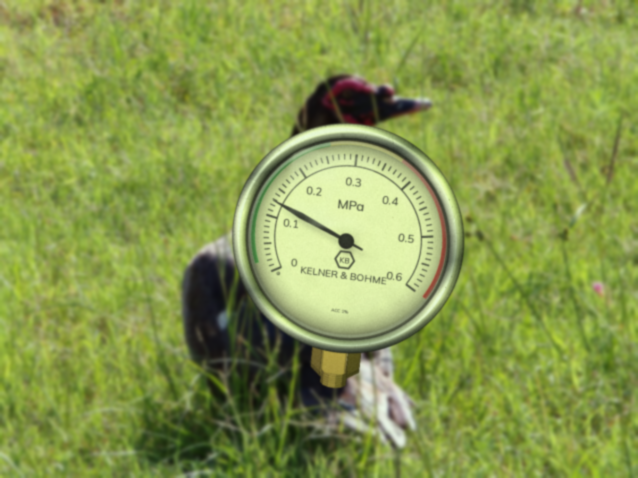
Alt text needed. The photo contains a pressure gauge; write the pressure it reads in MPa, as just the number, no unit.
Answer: 0.13
